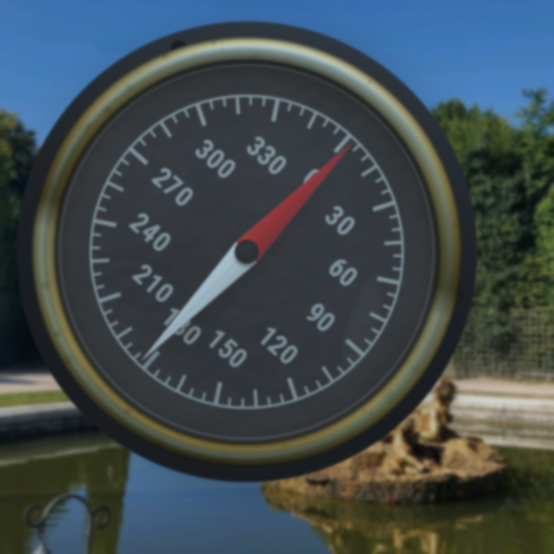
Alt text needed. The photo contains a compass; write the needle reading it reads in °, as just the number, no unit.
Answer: 2.5
